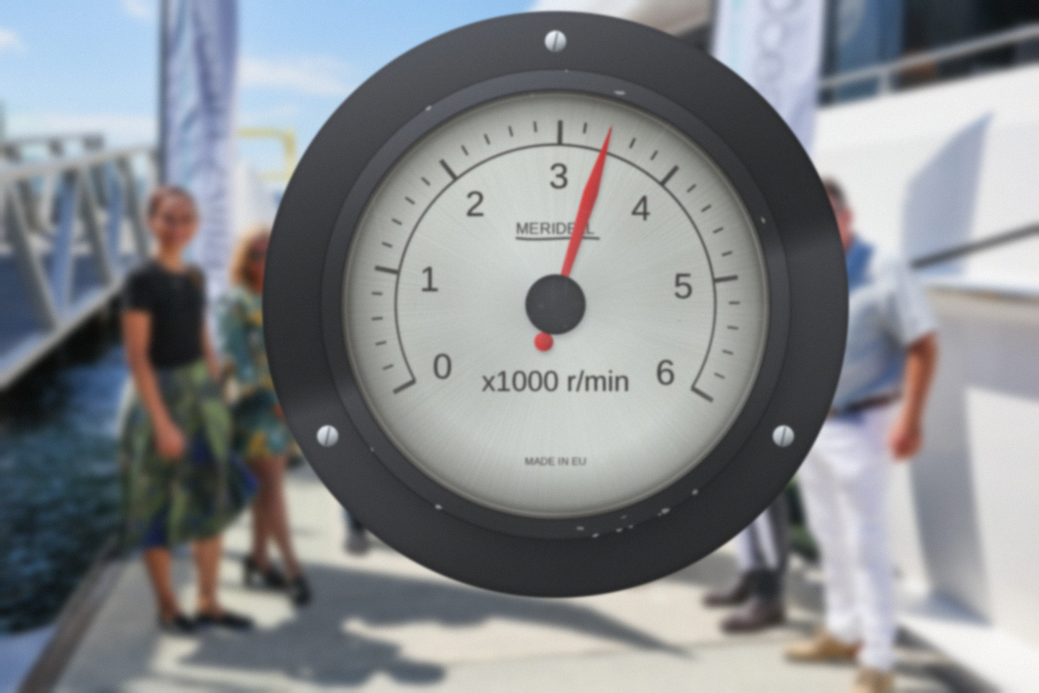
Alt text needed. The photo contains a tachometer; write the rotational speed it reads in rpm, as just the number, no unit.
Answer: 3400
